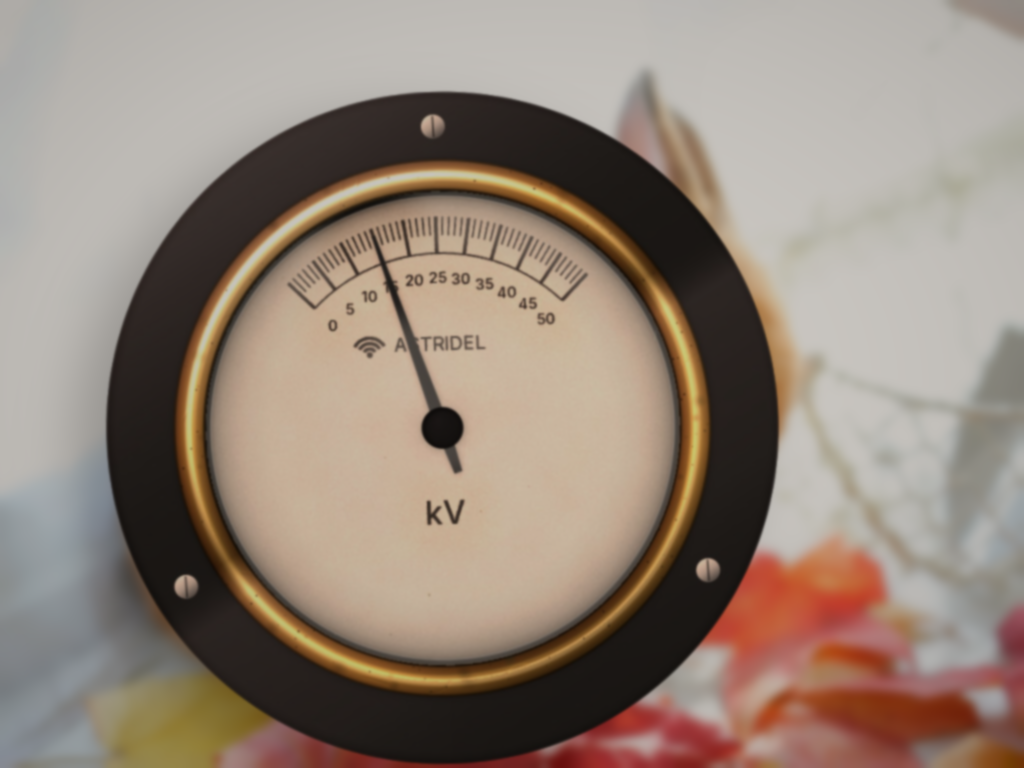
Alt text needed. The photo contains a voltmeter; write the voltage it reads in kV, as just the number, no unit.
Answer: 15
